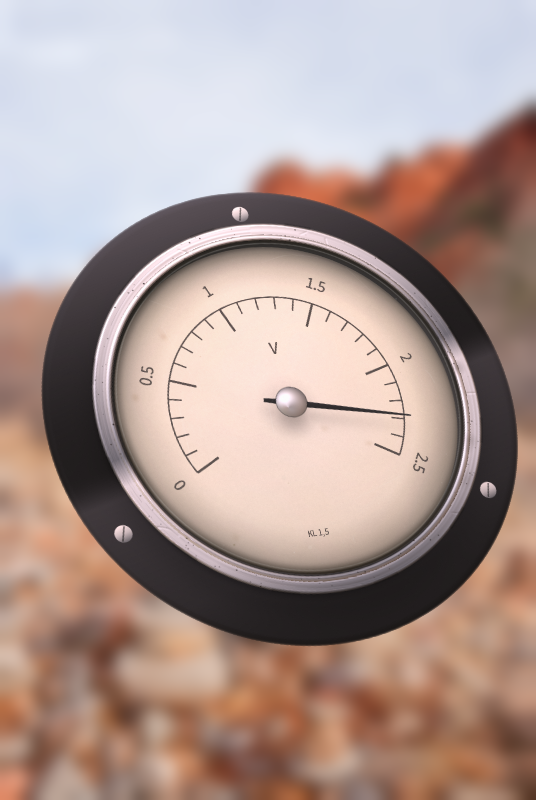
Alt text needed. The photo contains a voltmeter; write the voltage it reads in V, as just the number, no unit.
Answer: 2.3
